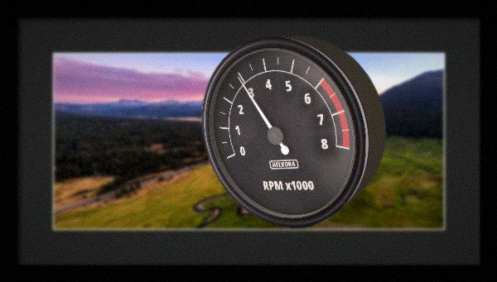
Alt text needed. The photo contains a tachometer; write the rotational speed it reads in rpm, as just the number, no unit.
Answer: 3000
